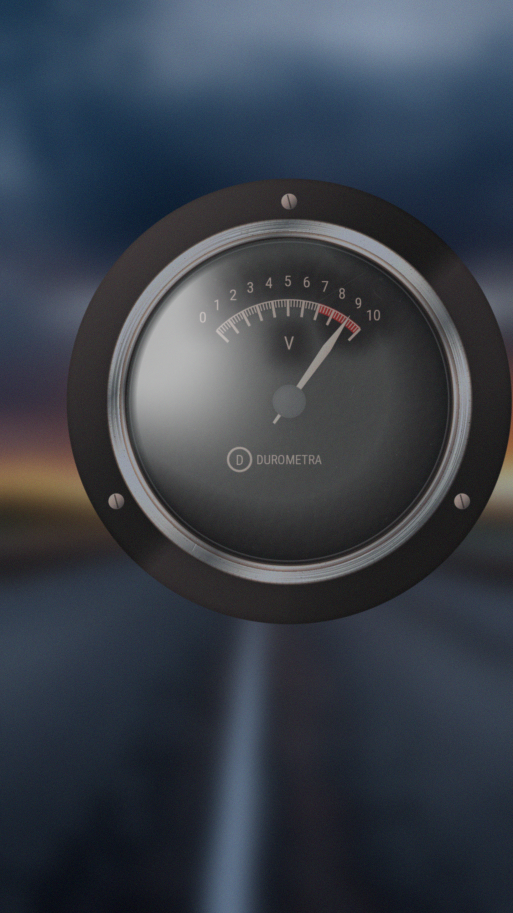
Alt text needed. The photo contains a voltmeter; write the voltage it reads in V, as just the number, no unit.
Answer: 9
